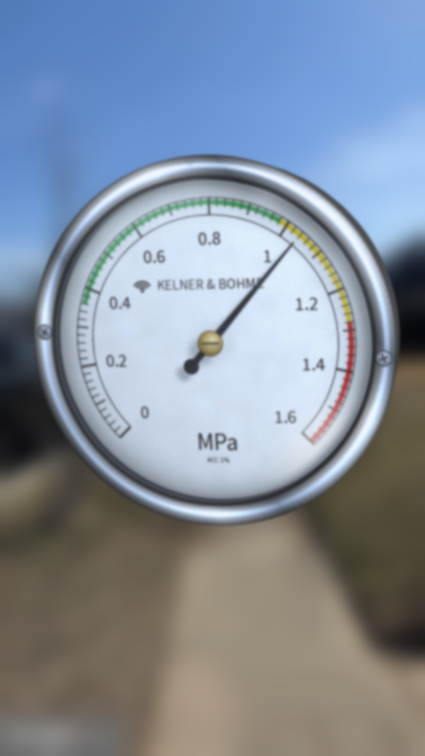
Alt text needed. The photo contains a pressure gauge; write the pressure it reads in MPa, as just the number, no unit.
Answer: 1.04
